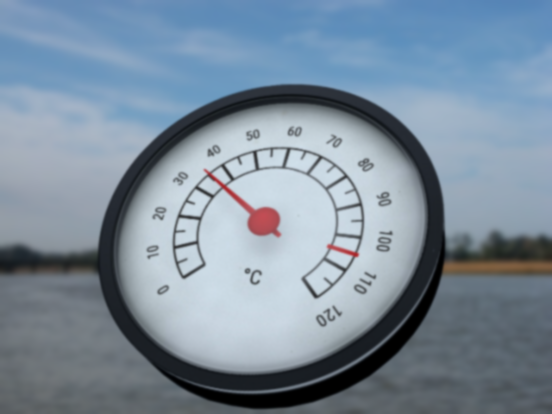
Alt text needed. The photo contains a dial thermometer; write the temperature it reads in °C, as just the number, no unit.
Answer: 35
